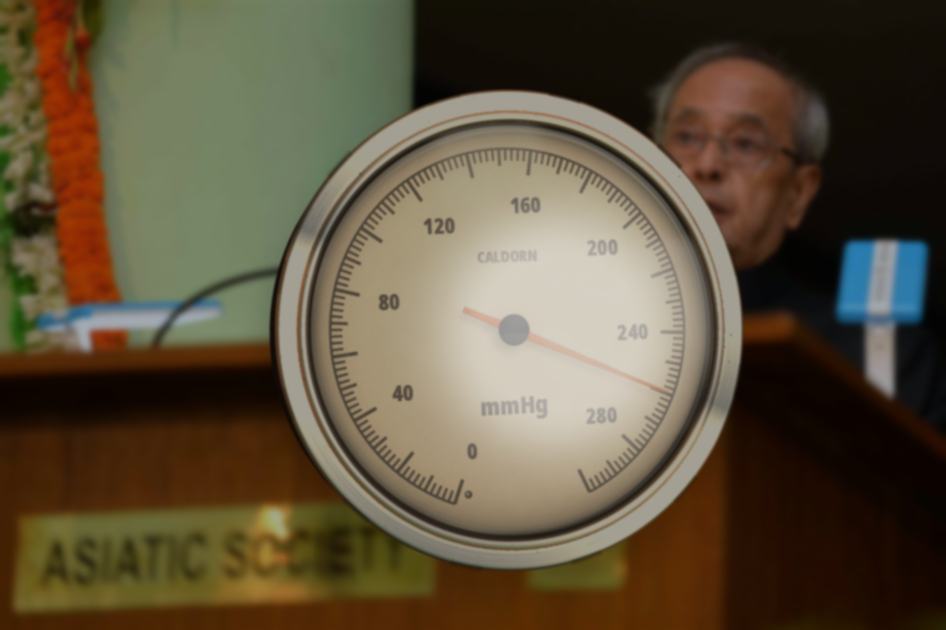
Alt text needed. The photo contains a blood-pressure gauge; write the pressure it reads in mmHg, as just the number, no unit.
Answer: 260
